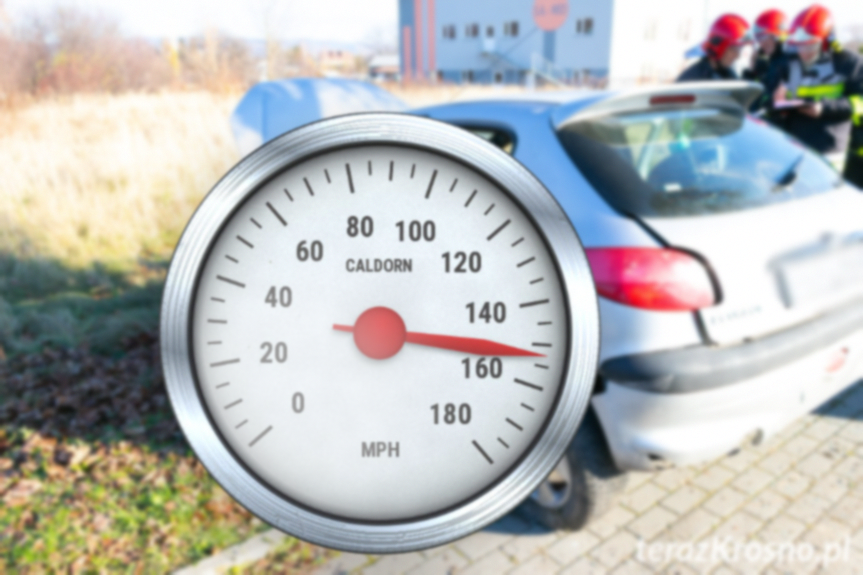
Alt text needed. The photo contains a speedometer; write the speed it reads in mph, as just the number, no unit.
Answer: 152.5
